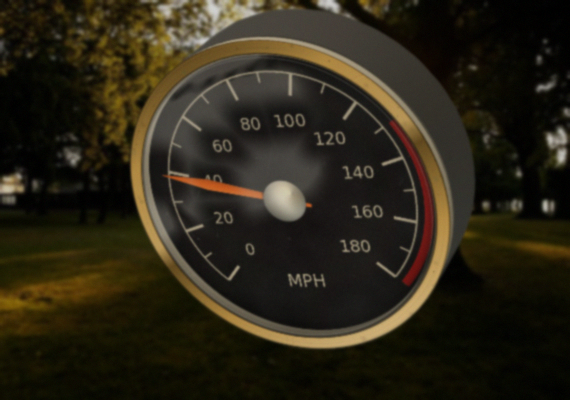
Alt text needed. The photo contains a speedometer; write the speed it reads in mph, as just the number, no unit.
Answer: 40
